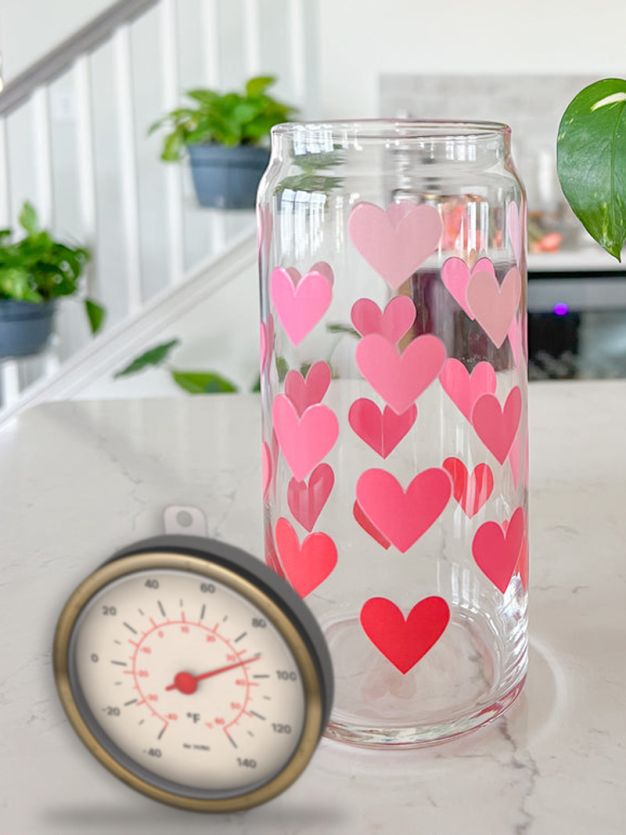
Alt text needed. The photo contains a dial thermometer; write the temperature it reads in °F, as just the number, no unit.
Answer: 90
